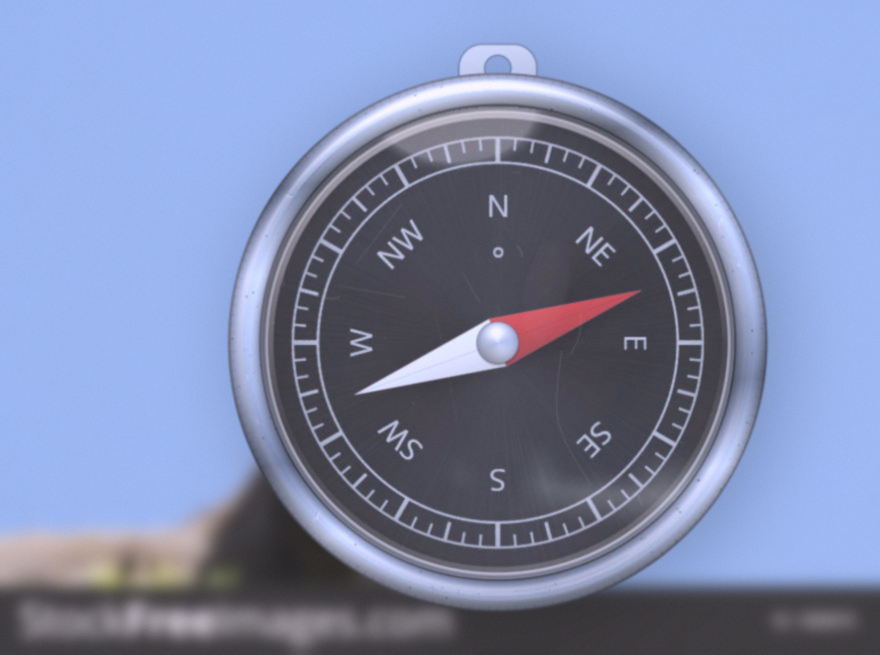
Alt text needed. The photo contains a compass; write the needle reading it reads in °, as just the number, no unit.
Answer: 70
